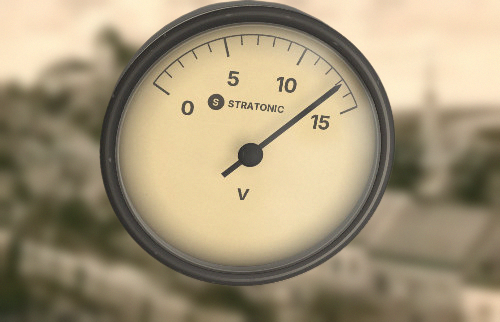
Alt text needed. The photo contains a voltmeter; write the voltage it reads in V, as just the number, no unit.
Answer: 13
